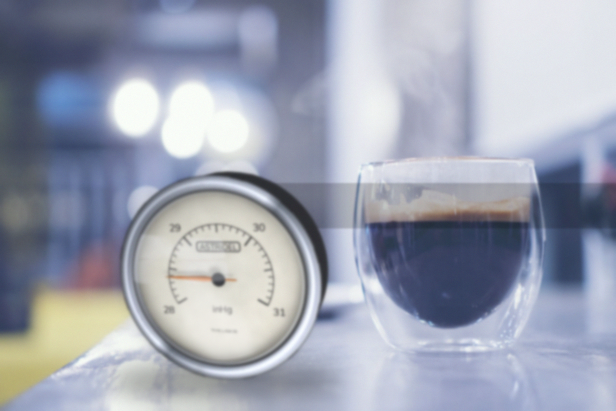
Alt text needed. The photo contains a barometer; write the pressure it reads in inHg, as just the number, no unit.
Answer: 28.4
